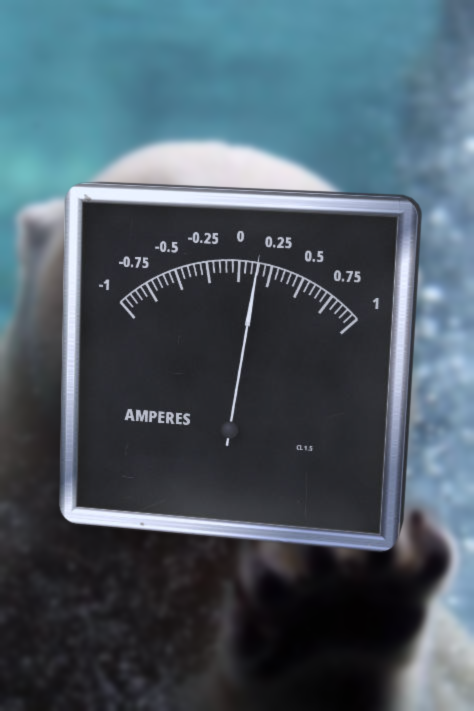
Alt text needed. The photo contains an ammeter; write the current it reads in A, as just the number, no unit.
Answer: 0.15
